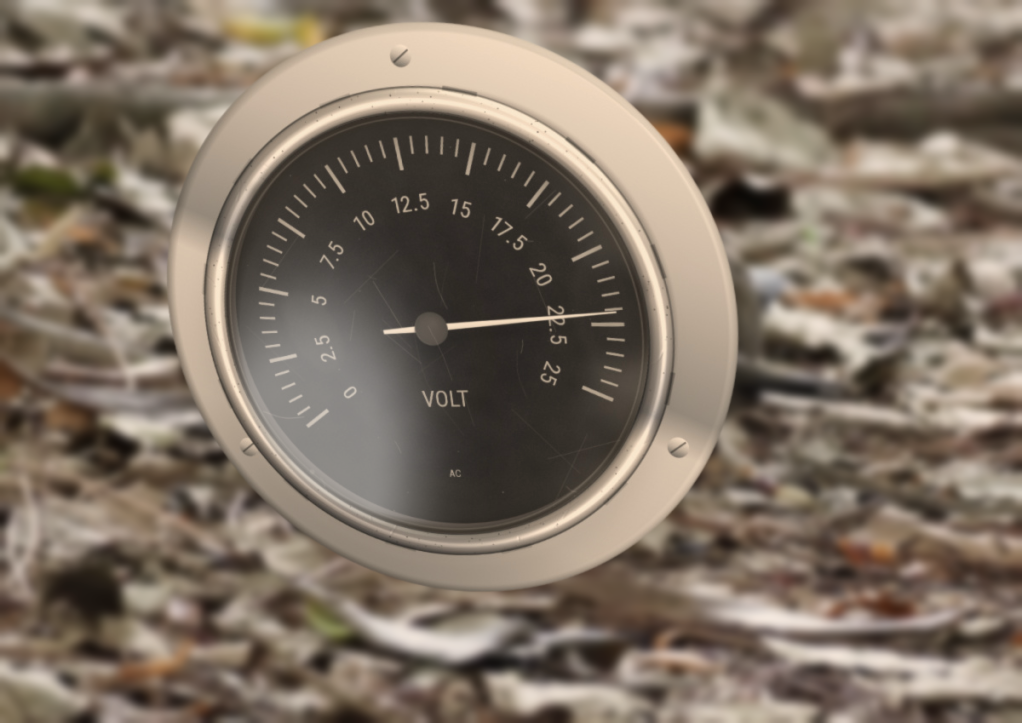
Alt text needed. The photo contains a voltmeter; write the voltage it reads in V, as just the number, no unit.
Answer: 22
